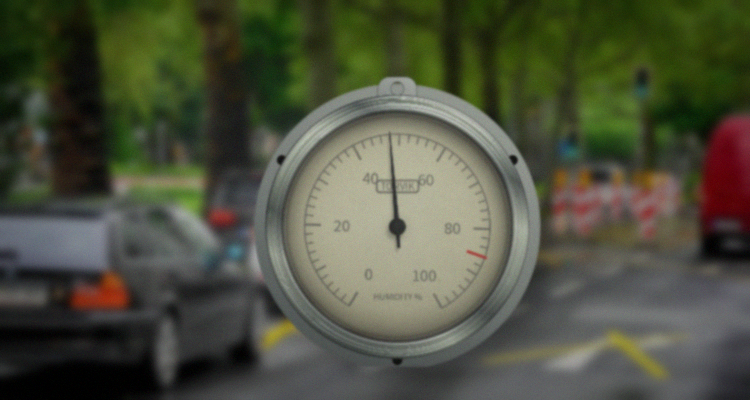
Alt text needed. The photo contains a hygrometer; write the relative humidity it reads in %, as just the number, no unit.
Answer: 48
